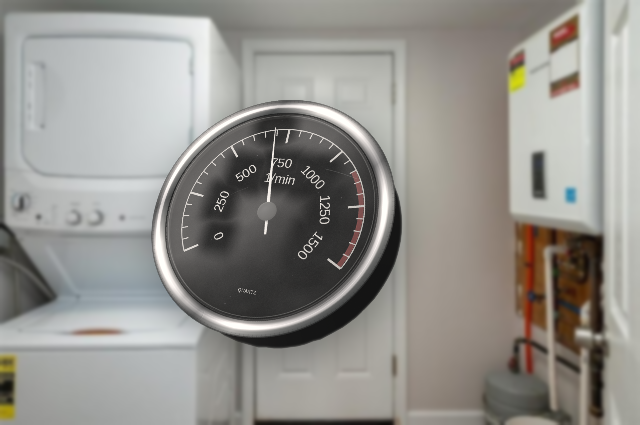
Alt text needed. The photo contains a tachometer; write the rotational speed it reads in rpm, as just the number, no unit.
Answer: 700
